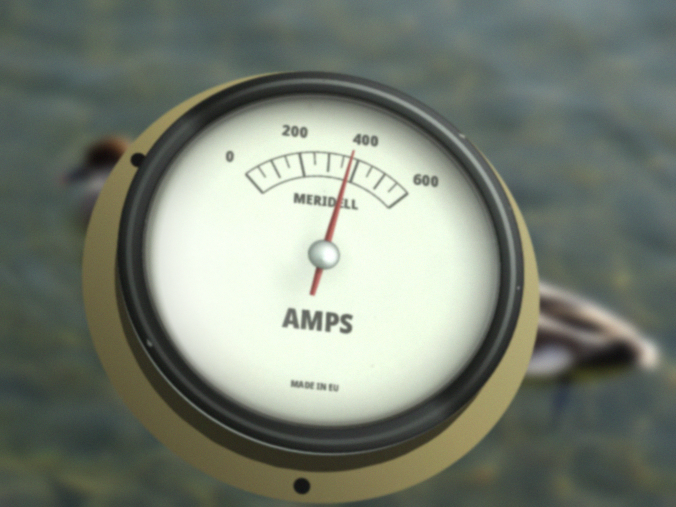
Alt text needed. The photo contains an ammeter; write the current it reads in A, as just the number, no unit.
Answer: 375
